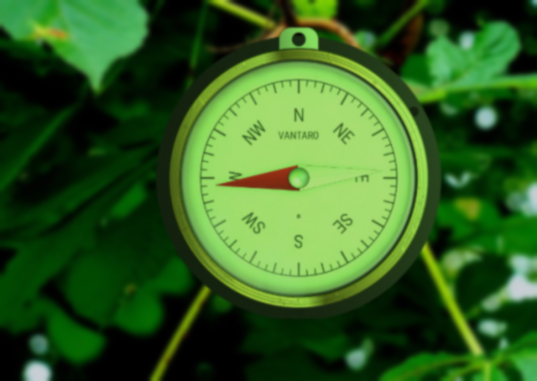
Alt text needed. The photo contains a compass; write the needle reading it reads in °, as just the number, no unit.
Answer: 265
